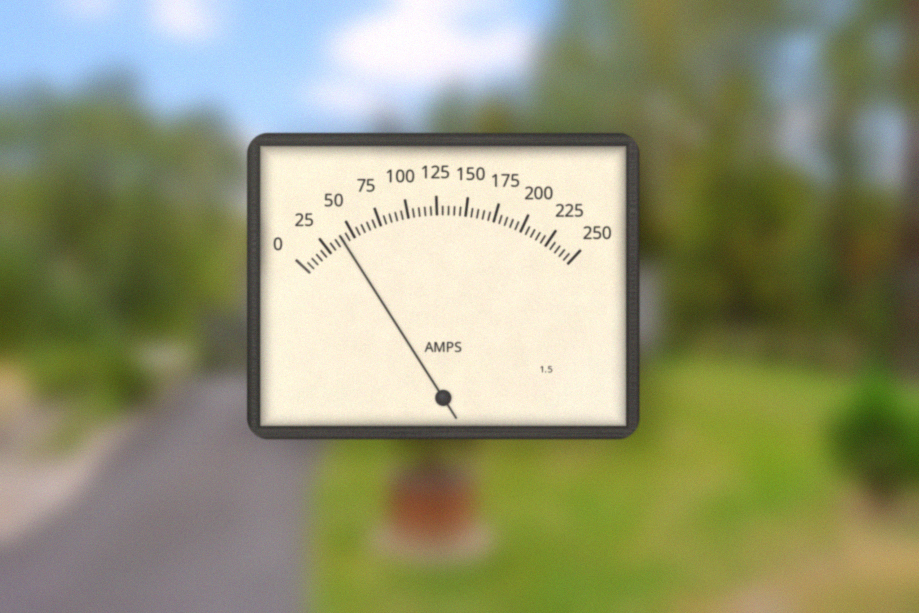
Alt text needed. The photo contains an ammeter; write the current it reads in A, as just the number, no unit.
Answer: 40
